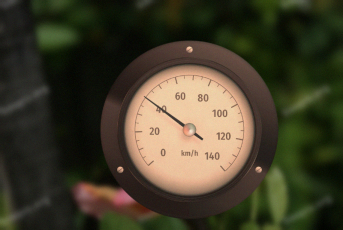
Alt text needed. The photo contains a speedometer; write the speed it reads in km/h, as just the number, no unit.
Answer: 40
